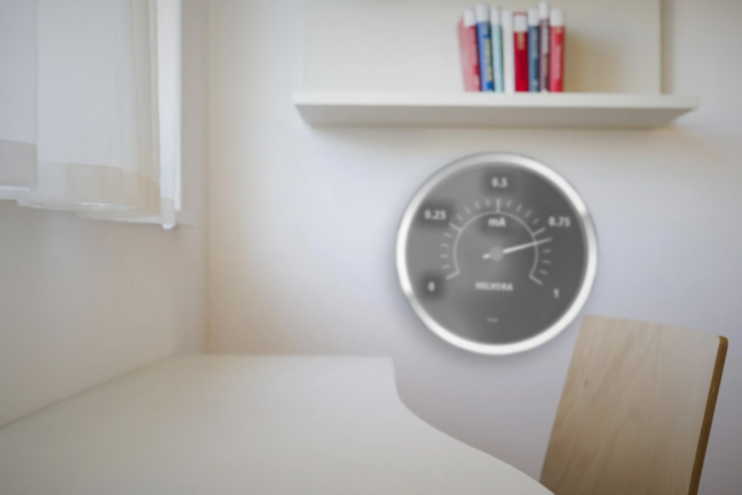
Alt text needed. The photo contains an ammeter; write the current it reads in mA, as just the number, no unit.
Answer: 0.8
